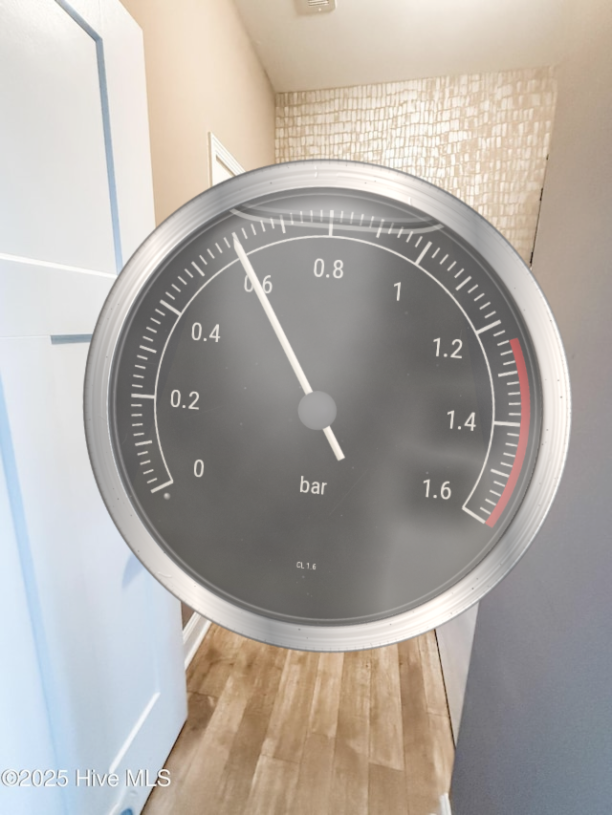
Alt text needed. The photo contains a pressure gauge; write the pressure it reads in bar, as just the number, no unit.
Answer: 0.6
